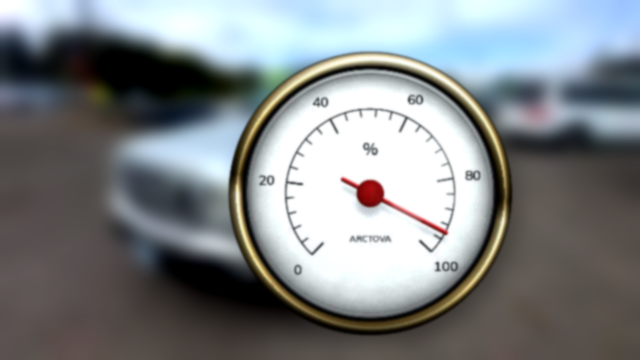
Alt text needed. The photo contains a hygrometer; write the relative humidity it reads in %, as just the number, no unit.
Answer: 94
